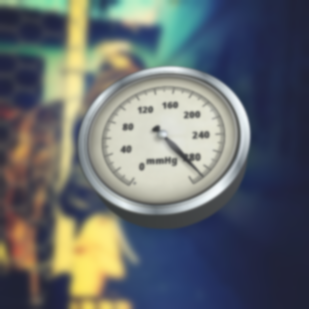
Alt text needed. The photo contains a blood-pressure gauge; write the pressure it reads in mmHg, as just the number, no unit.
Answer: 290
